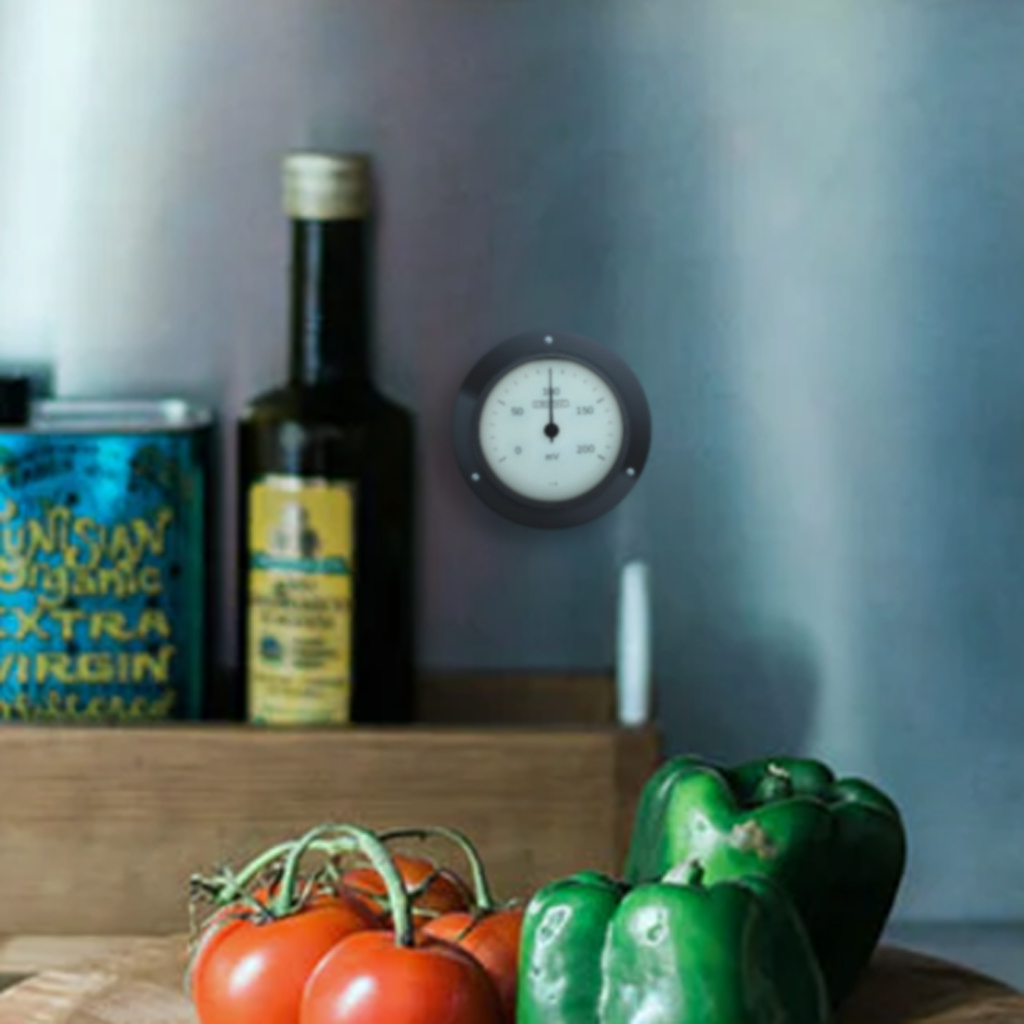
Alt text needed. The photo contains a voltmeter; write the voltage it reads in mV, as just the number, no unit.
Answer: 100
